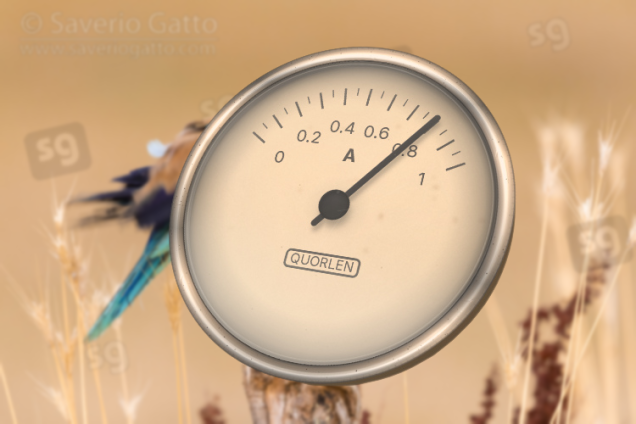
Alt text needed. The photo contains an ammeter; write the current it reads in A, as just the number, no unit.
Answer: 0.8
